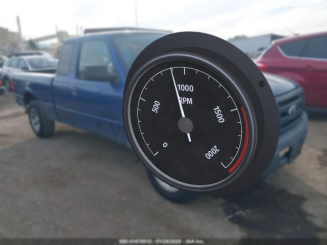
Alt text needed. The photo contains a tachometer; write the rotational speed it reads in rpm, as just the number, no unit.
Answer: 900
